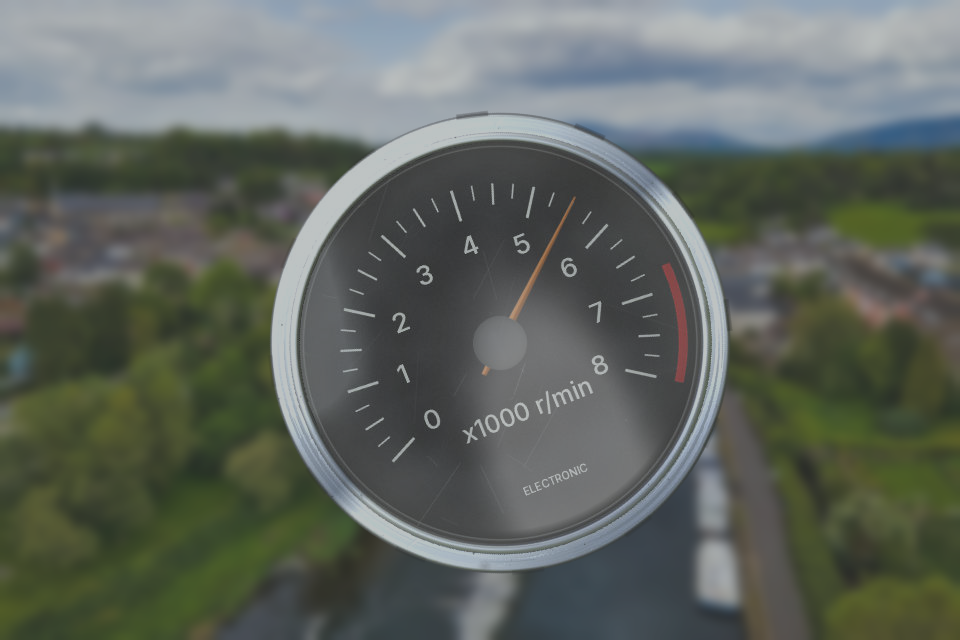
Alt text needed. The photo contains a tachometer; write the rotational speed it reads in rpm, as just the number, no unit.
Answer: 5500
